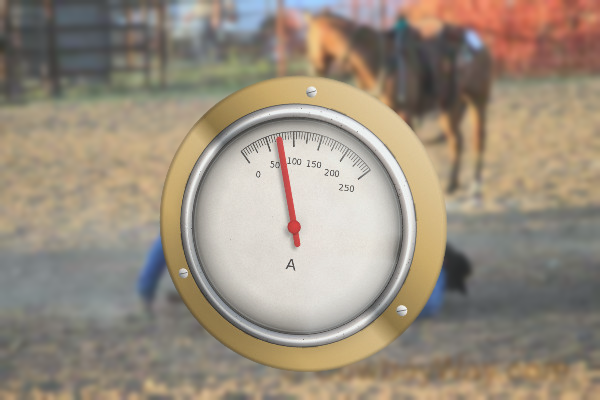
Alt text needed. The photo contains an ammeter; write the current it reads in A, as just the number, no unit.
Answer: 75
